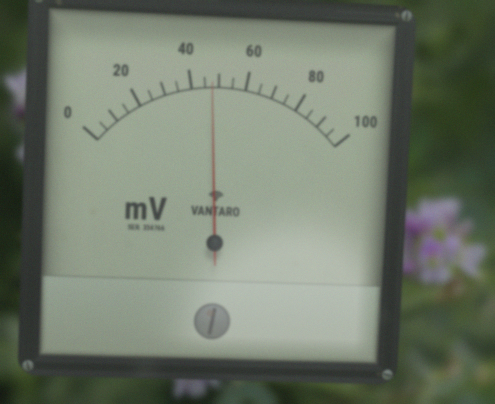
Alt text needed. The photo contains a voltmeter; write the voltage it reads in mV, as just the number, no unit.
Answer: 47.5
